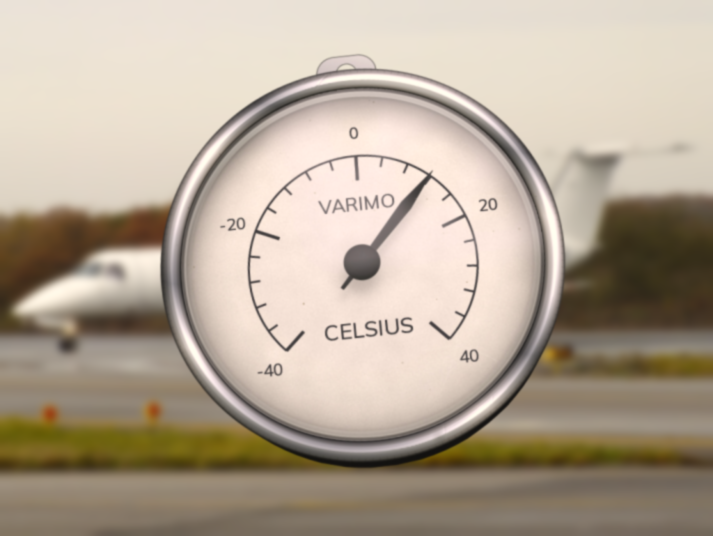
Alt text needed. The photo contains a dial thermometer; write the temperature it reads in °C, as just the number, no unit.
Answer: 12
